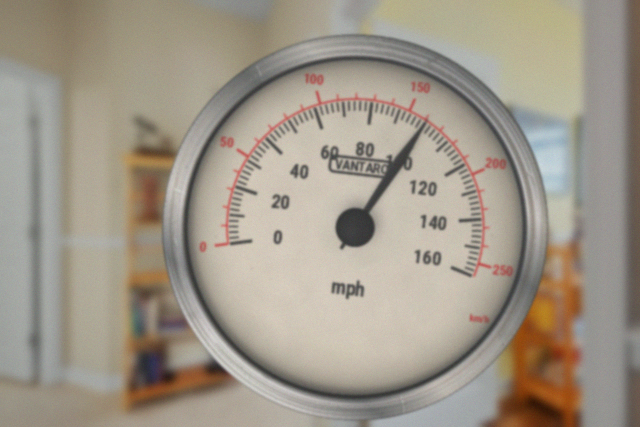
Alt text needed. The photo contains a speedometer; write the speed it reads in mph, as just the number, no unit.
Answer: 100
